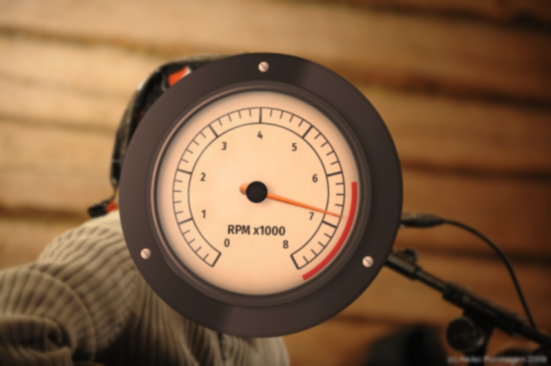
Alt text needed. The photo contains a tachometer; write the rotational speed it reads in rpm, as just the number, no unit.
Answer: 6800
